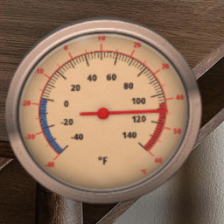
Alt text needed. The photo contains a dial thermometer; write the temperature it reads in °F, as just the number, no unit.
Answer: 110
